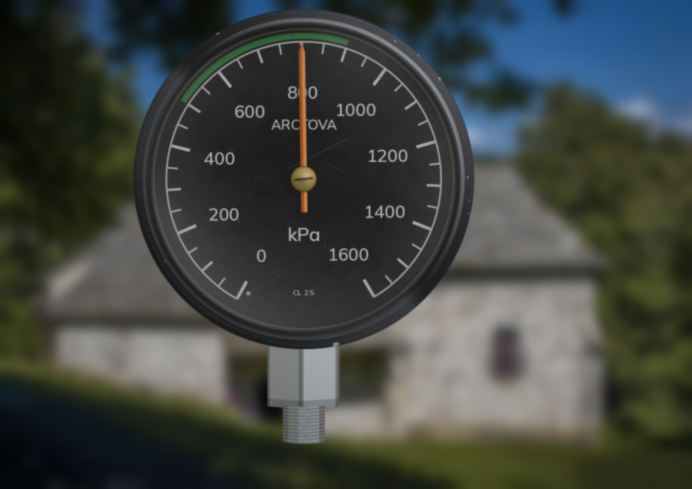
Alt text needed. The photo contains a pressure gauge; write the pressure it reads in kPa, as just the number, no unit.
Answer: 800
